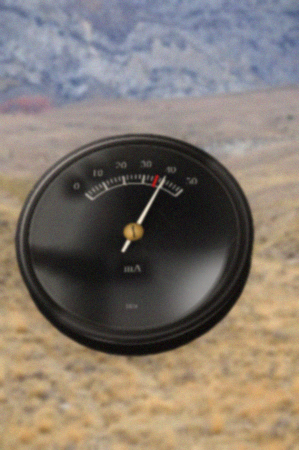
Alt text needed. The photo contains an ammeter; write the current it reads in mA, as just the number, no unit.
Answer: 40
